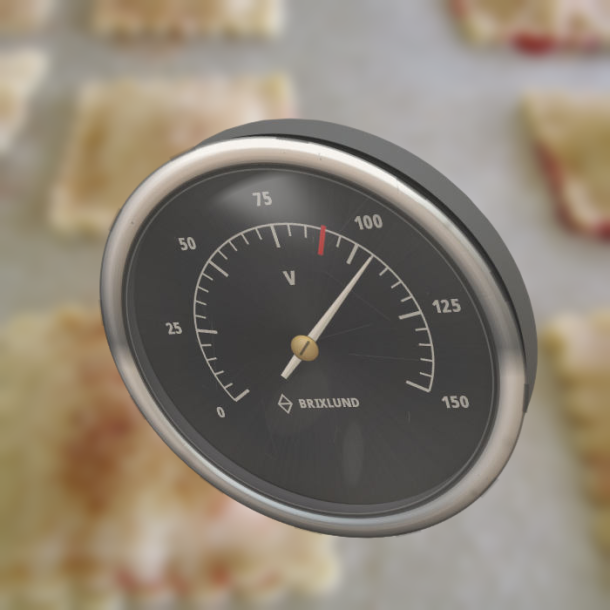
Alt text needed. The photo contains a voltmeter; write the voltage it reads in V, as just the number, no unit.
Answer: 105
